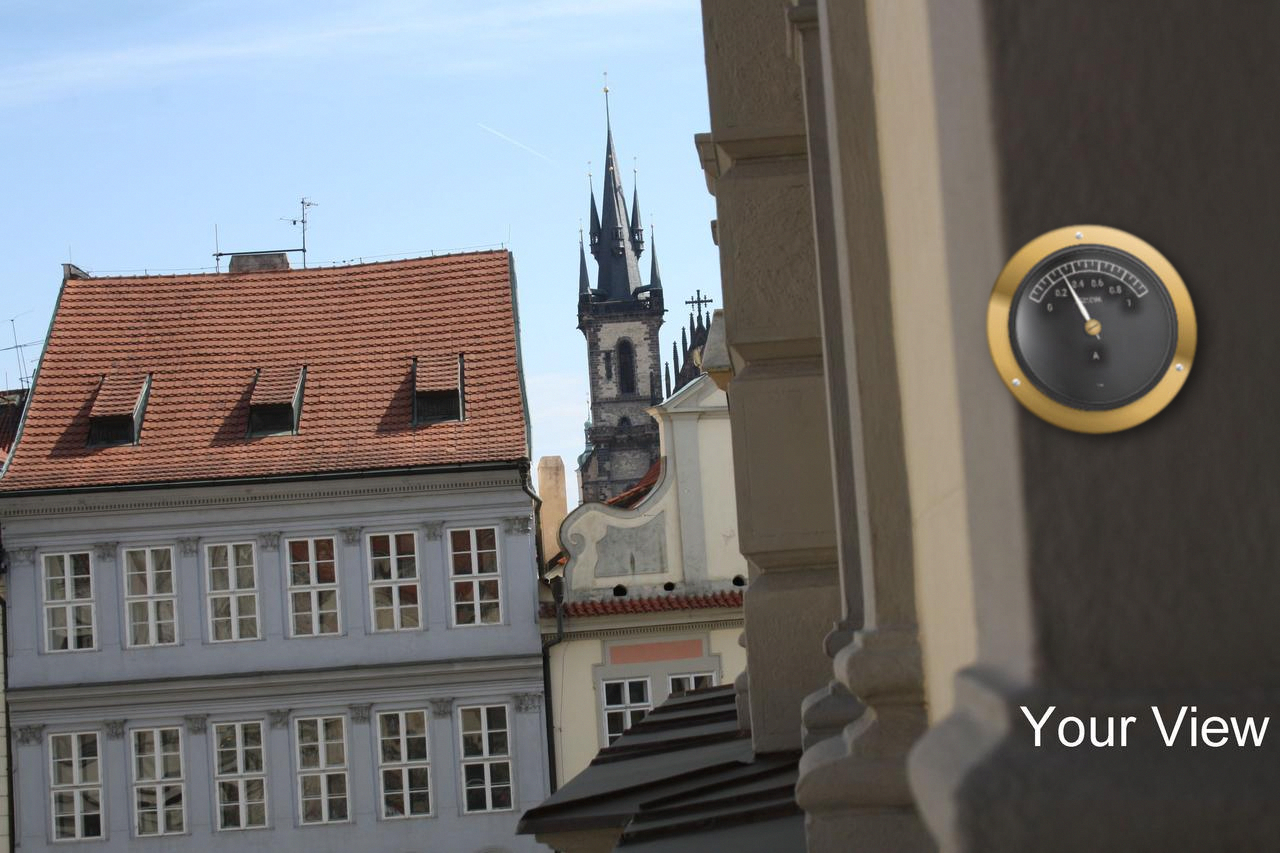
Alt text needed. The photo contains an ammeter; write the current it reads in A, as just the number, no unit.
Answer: 0.3
